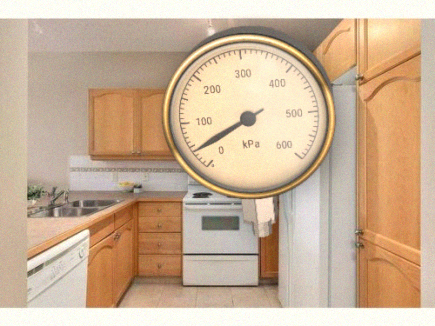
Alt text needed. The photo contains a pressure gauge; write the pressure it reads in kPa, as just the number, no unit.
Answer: 40
